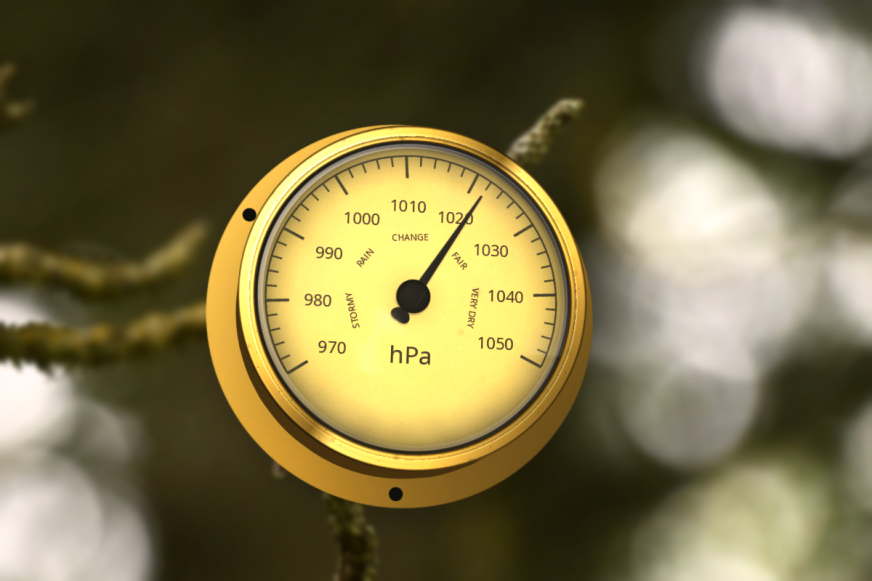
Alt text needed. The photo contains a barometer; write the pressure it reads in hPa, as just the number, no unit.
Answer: 1022
